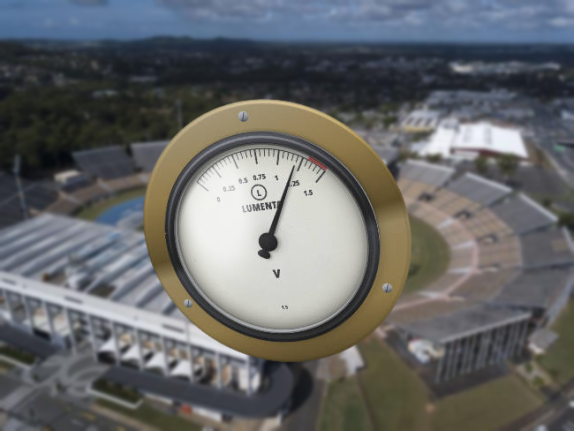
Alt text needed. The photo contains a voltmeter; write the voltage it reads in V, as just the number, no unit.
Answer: 1.2
